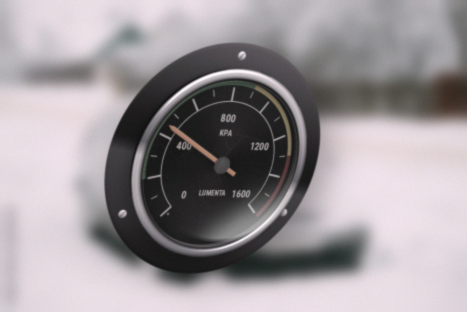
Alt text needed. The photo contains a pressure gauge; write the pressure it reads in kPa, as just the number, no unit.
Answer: 450
